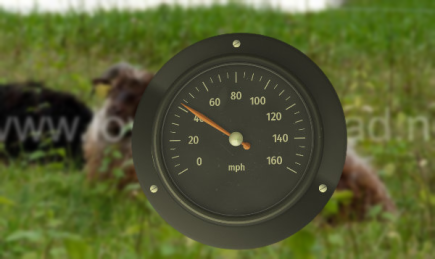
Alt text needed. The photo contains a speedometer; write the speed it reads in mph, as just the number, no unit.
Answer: 42.5
